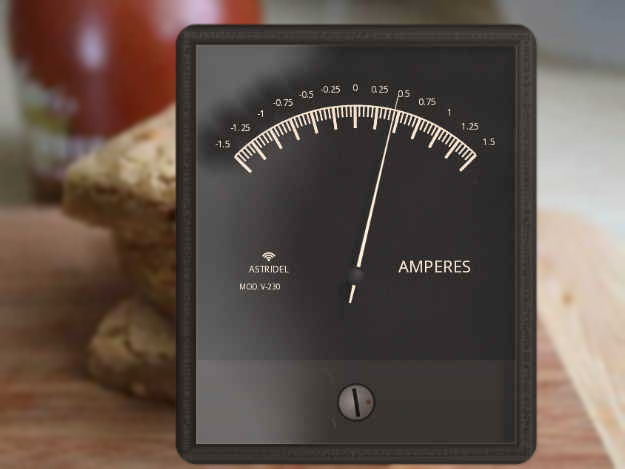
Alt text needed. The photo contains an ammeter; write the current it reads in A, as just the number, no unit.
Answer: 0.45
